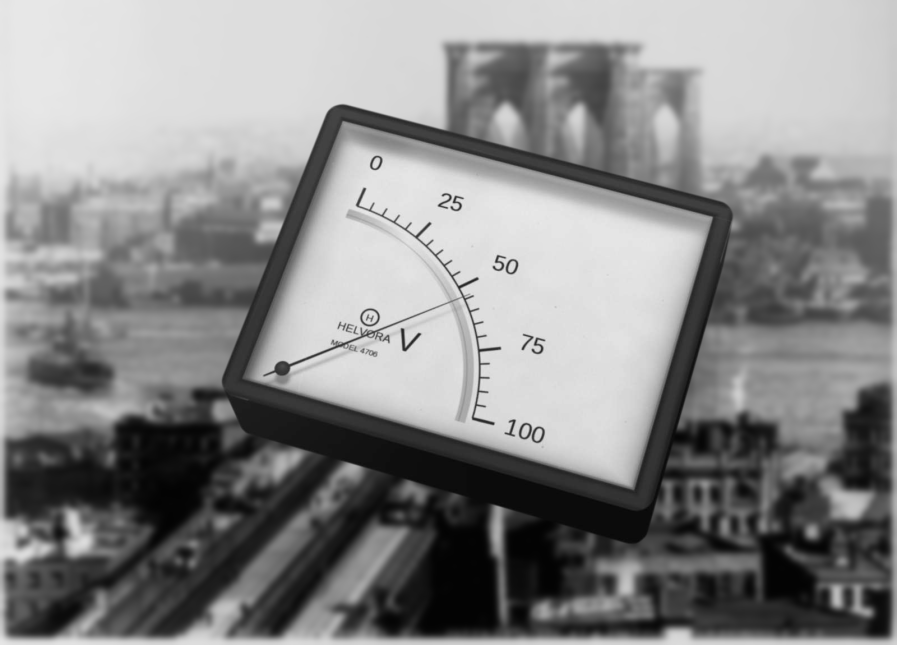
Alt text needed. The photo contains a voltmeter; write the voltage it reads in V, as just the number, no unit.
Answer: 55
